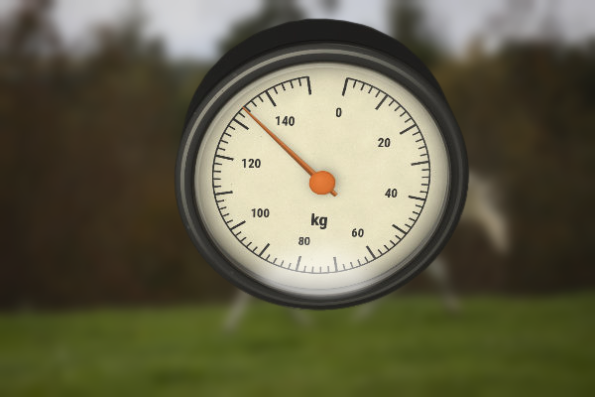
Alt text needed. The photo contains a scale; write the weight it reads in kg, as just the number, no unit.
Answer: 134
